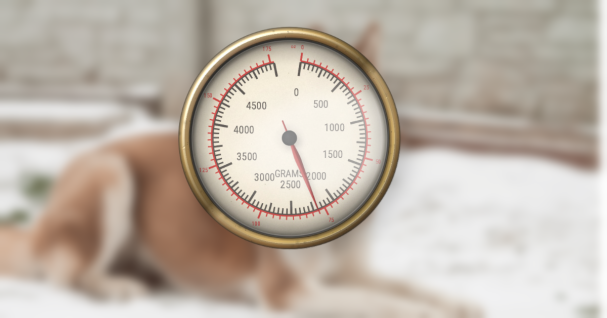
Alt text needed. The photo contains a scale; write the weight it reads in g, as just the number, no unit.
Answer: 2200
